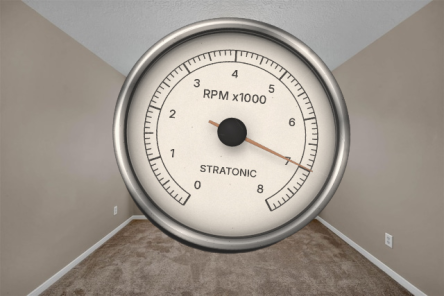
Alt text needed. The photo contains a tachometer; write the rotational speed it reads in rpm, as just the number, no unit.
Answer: 7000
